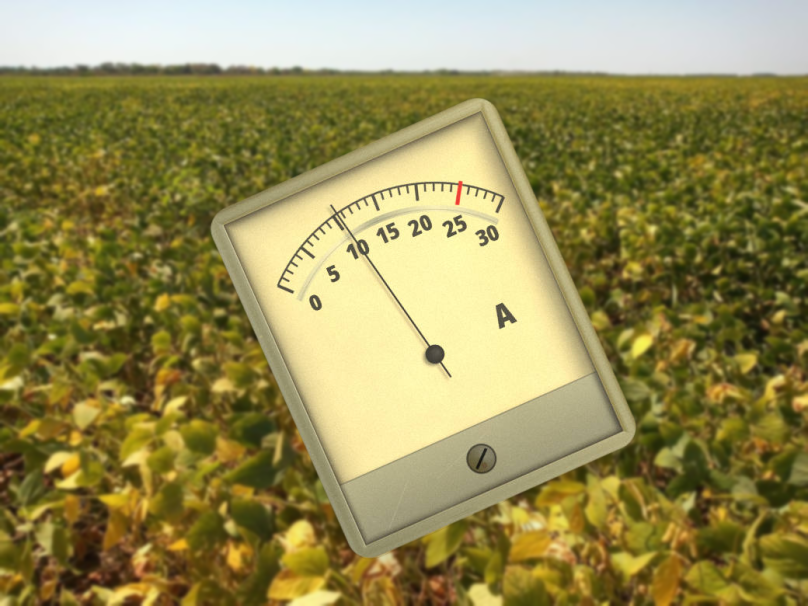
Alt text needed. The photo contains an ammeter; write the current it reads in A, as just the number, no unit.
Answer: 10.5
